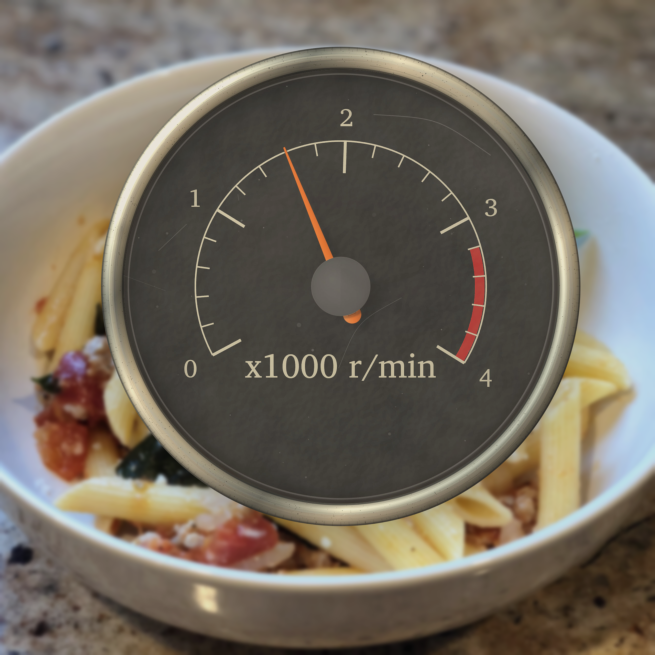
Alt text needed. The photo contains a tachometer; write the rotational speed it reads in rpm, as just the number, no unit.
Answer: 1600
